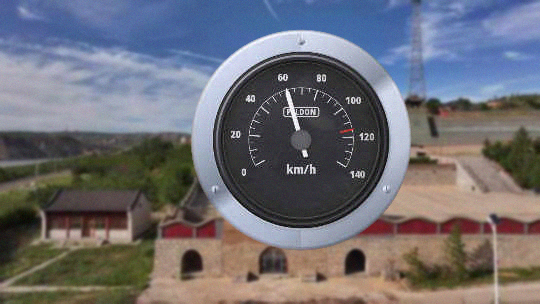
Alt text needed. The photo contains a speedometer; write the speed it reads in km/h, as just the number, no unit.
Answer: 60
